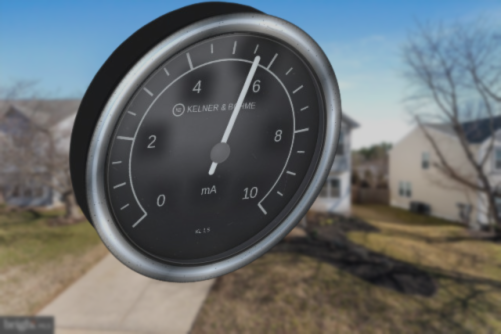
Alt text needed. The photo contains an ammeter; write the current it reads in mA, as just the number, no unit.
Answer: 5.5
